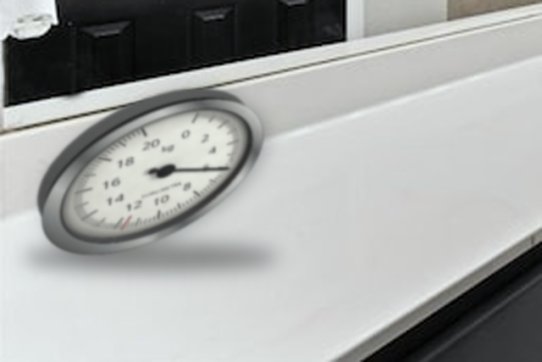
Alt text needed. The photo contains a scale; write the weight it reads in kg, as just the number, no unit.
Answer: 6
